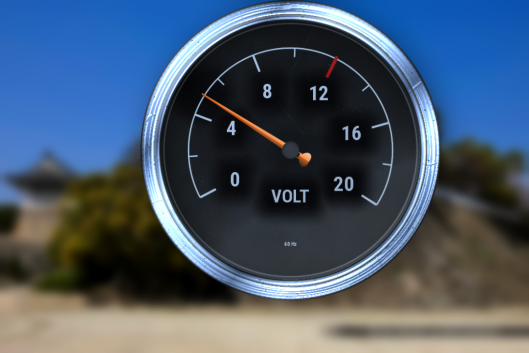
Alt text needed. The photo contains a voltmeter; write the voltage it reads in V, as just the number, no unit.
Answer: 5
